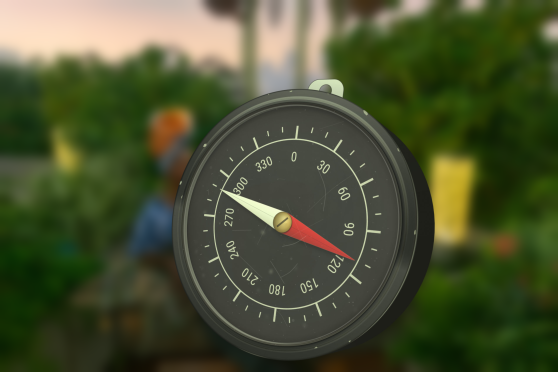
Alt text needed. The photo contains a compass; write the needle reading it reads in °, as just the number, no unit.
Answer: 110
